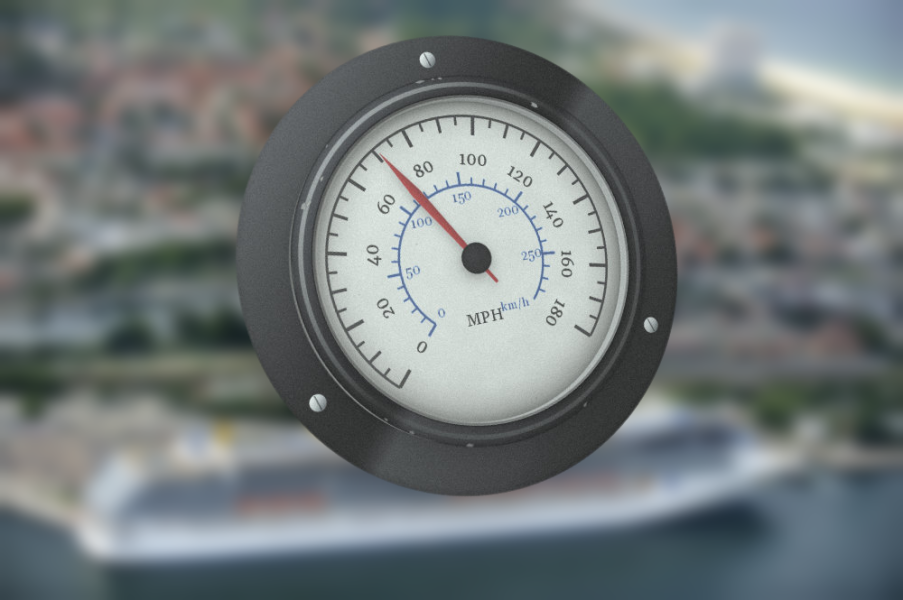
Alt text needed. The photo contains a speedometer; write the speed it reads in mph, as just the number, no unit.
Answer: 70
